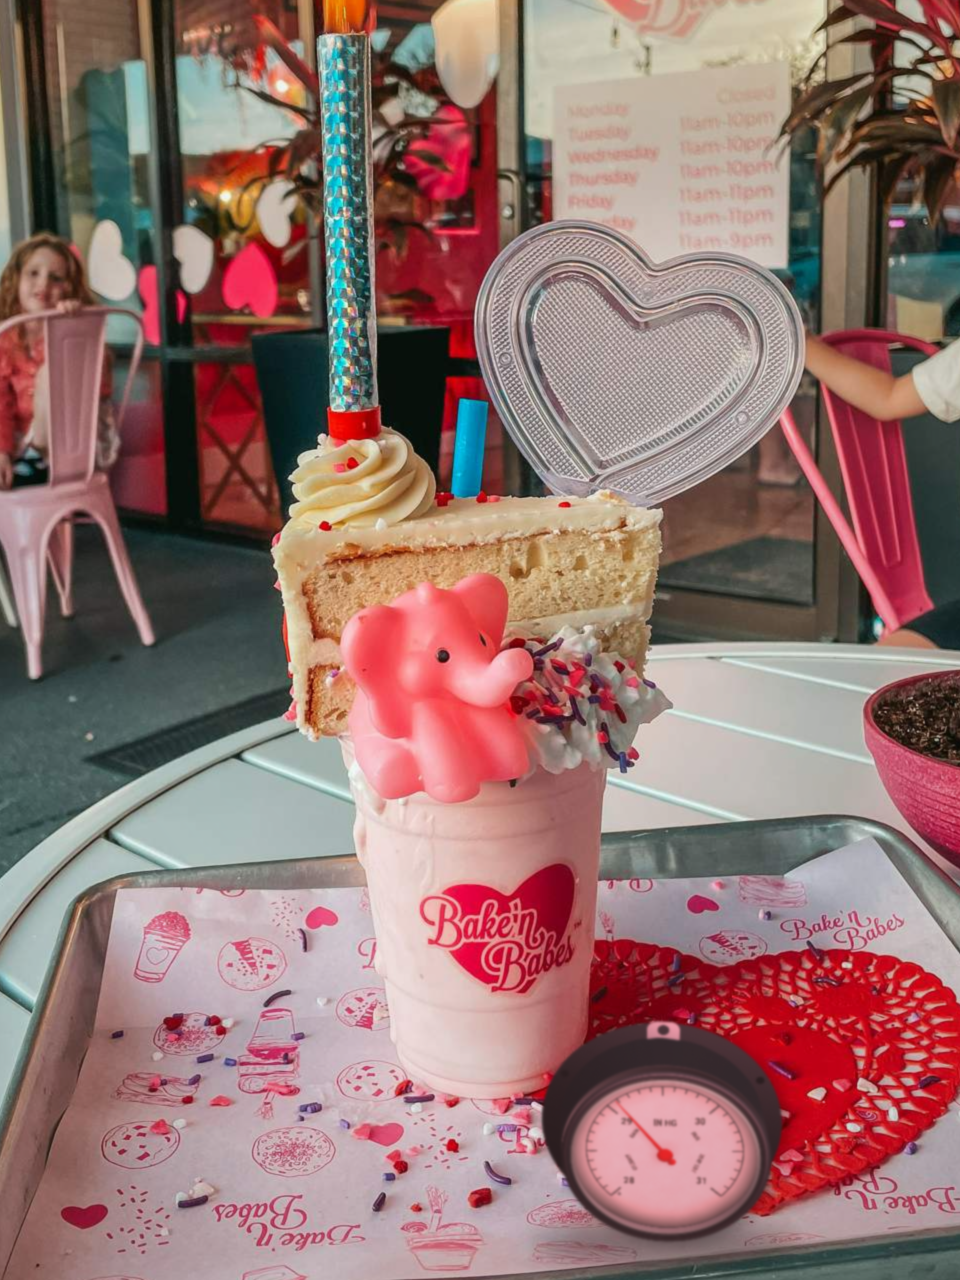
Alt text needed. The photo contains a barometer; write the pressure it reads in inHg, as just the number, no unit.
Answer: 29.1
